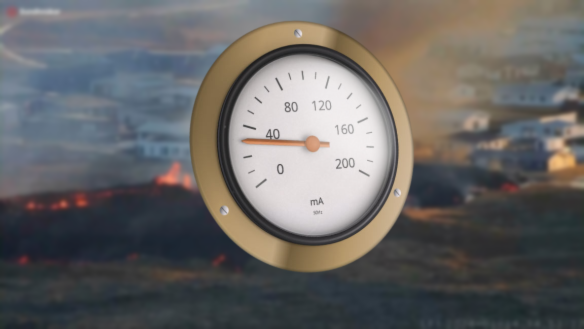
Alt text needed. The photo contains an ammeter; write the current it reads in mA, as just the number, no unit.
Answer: 30
